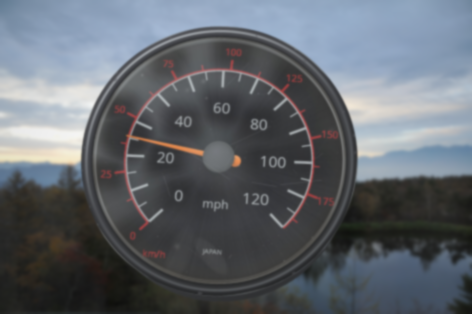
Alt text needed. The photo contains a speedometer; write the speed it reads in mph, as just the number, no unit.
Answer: 25
